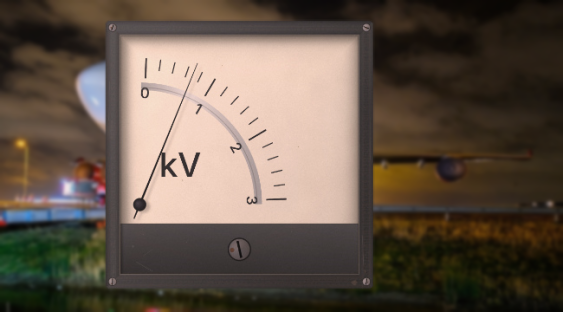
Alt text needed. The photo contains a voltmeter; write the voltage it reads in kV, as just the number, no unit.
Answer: 0.7
